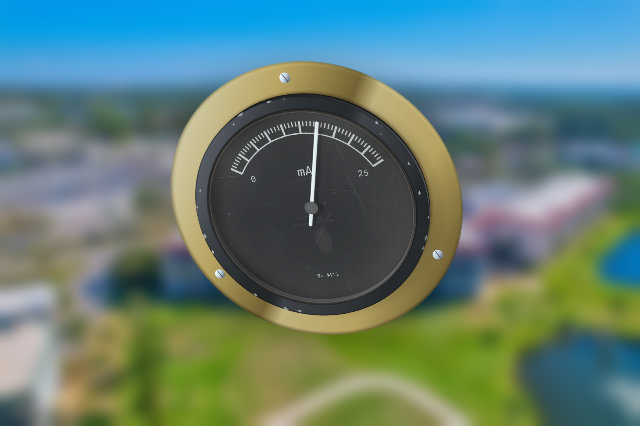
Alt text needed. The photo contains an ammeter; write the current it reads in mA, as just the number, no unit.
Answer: 15
